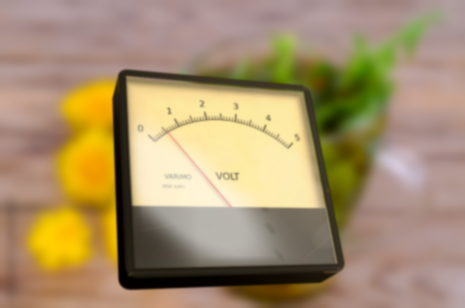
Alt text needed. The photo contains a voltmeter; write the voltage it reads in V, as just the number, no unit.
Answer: 0.5
